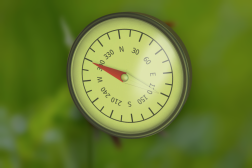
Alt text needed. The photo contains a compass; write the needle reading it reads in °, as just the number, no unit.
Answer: 300
